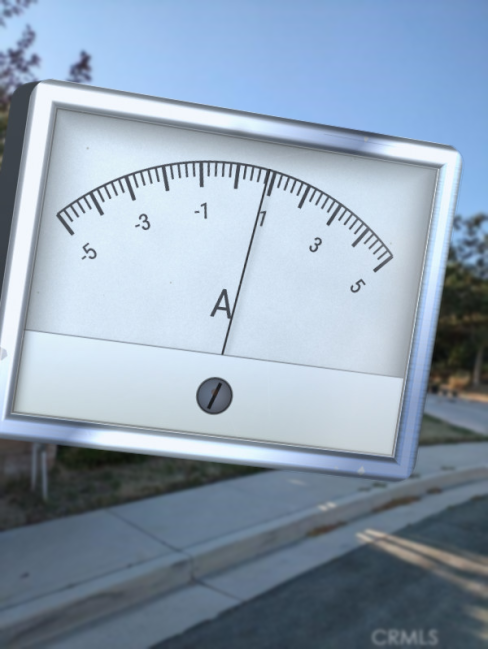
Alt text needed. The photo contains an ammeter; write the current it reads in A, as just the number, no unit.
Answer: 0.8
